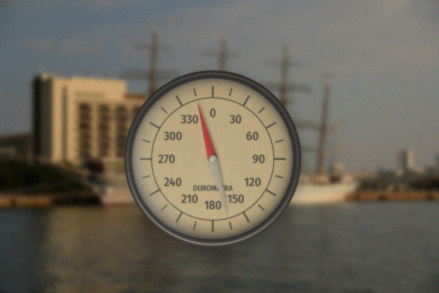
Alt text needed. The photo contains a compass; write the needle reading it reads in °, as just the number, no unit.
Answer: 345
